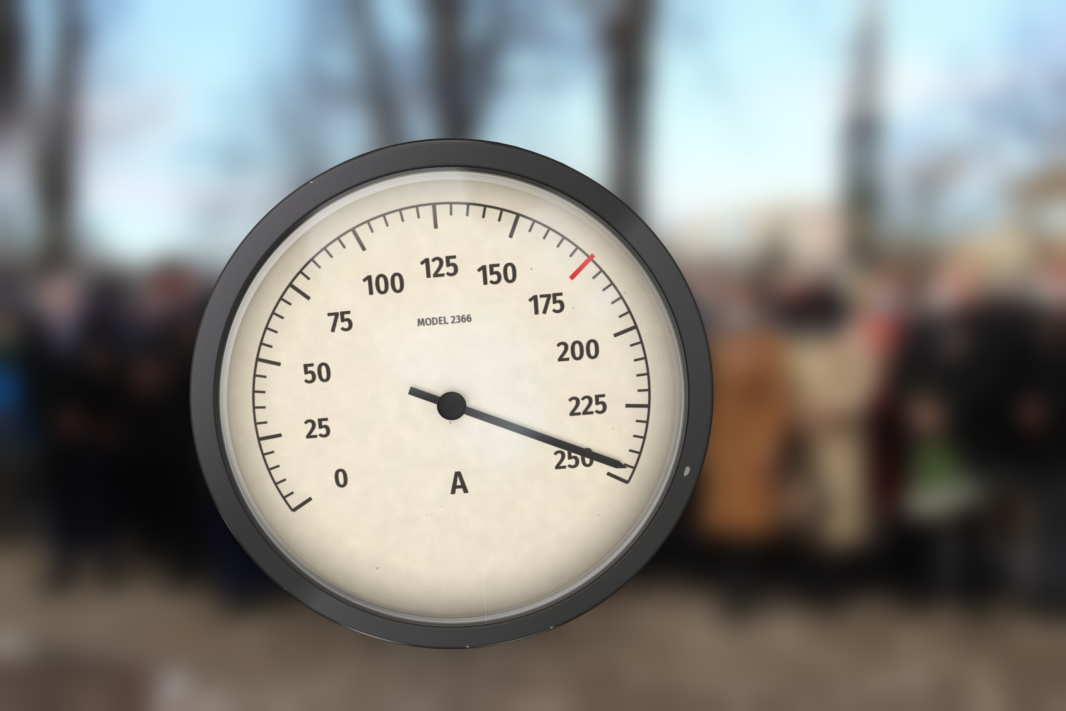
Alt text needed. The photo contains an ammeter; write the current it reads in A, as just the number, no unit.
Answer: 245
